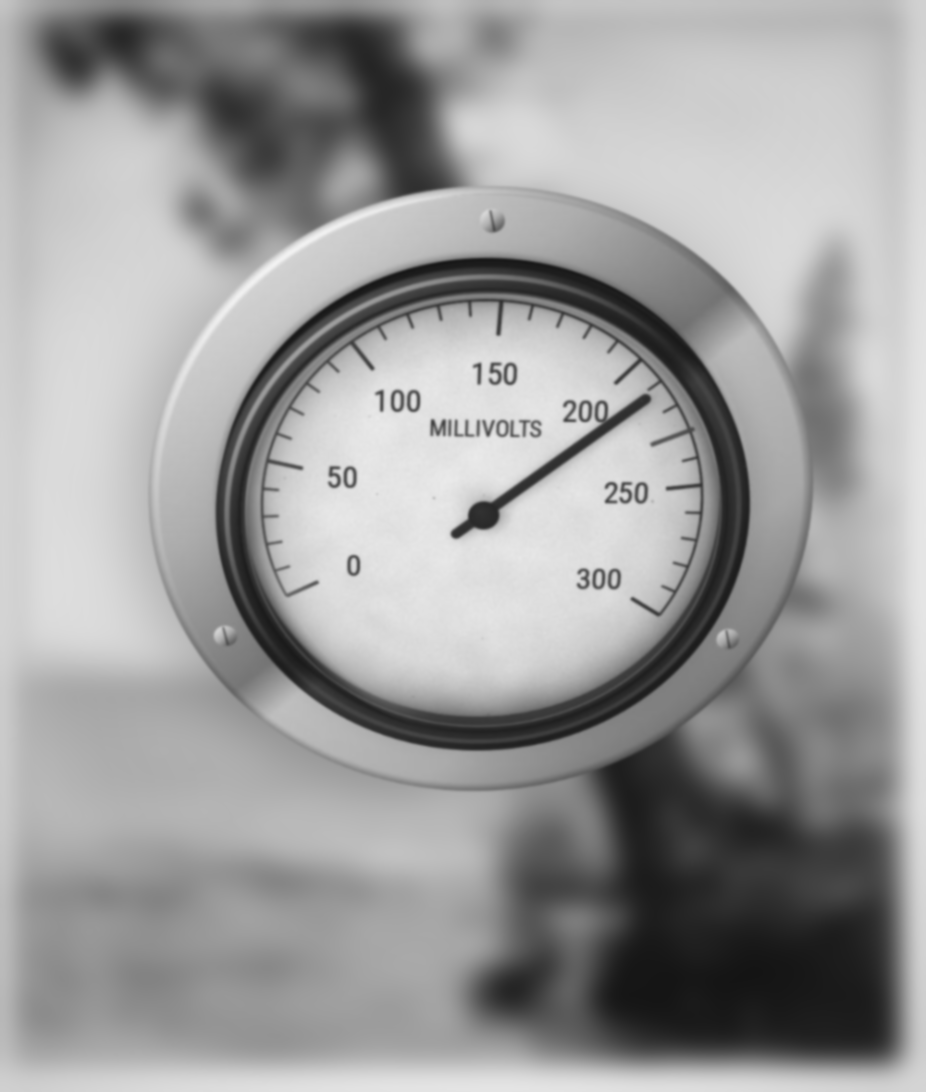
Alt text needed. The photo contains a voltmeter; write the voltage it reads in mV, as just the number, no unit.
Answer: 210
